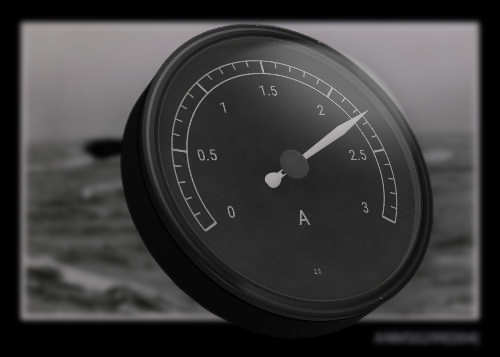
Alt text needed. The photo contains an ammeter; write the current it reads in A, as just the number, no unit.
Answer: 2.25
